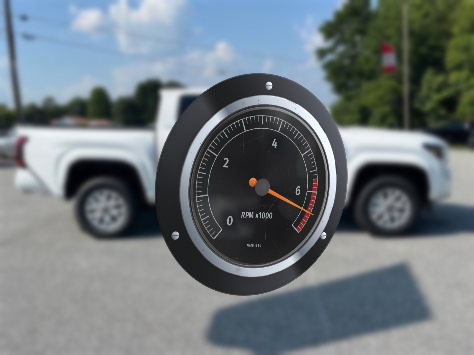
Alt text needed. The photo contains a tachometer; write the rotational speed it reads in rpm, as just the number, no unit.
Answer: 6500
